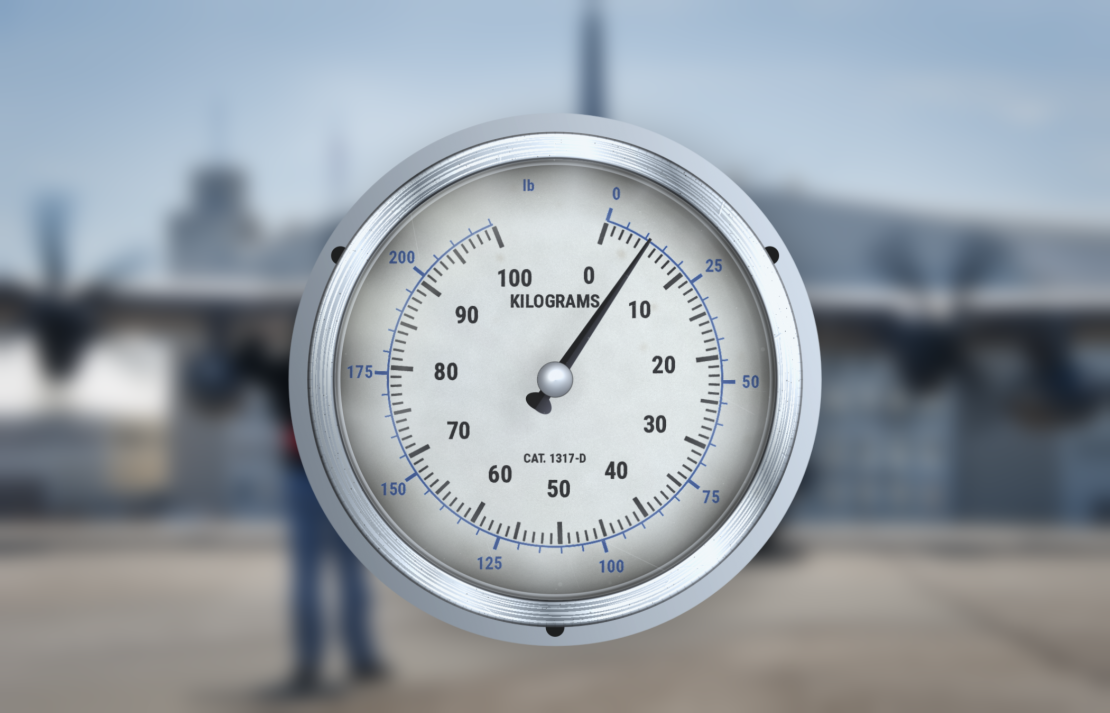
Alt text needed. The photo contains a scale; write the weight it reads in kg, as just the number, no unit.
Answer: 5
